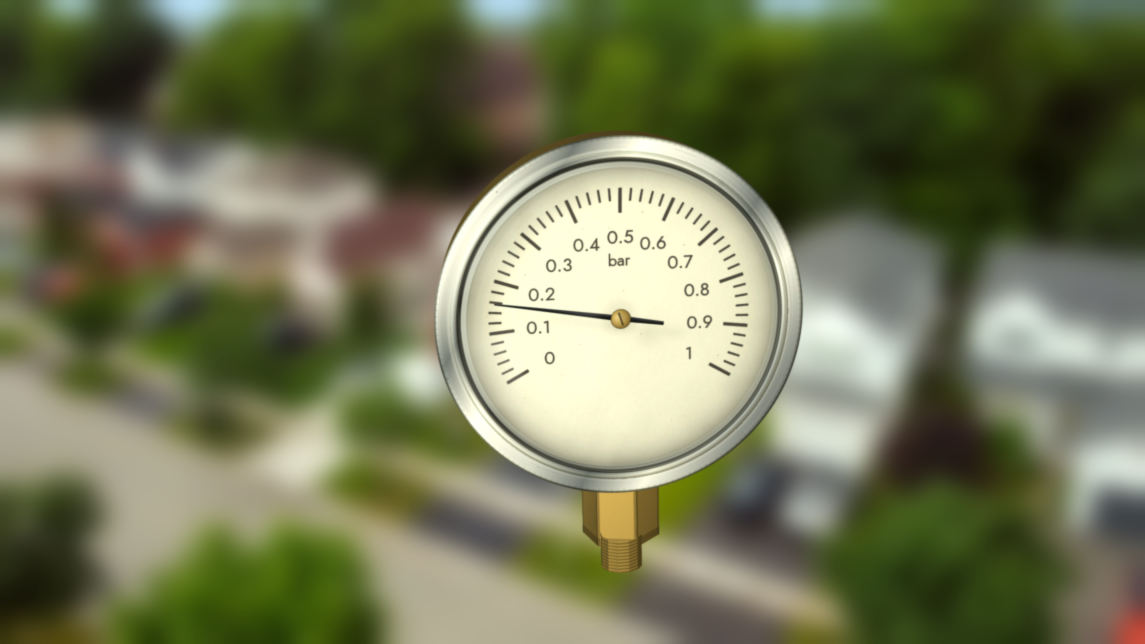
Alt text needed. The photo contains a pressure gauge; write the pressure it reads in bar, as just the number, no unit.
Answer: 0.16
